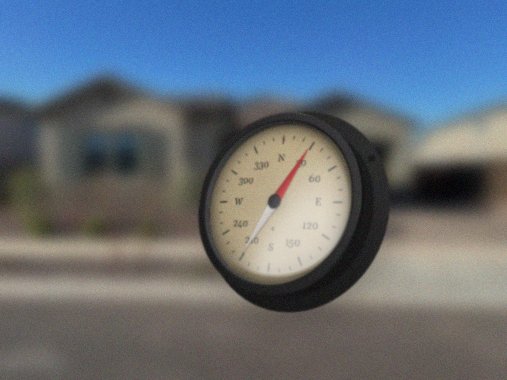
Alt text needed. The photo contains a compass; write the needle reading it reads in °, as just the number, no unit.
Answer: 30
